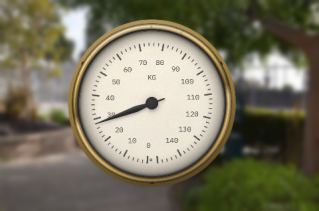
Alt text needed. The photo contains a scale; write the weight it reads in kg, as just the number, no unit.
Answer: 28
